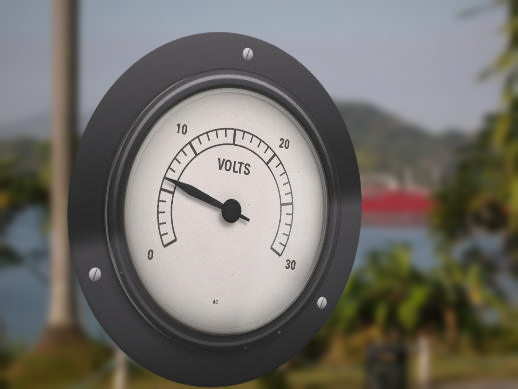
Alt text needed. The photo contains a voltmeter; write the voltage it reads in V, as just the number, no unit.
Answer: 6
